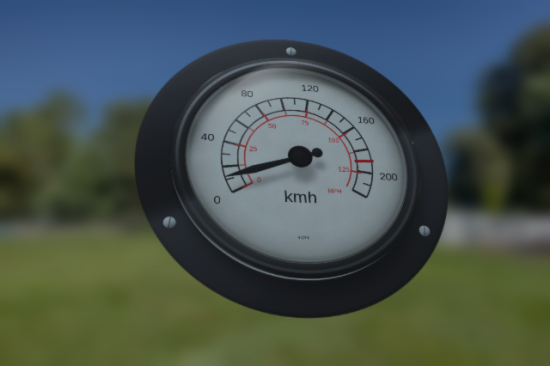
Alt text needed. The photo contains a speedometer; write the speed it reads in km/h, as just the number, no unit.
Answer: 10
